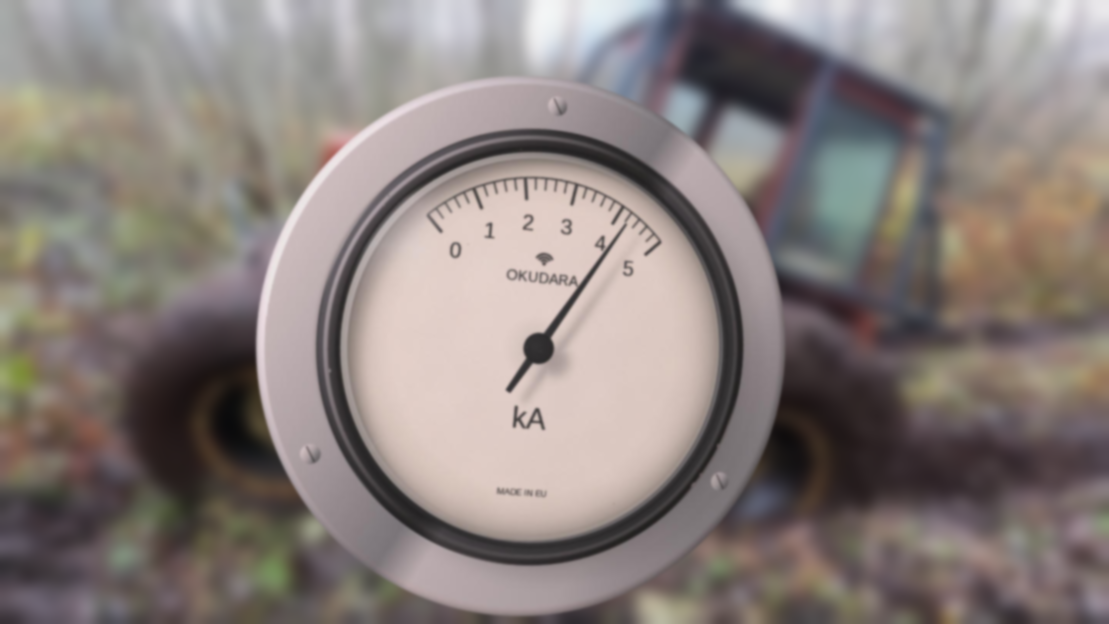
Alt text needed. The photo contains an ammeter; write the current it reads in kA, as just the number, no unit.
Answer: 4.2
